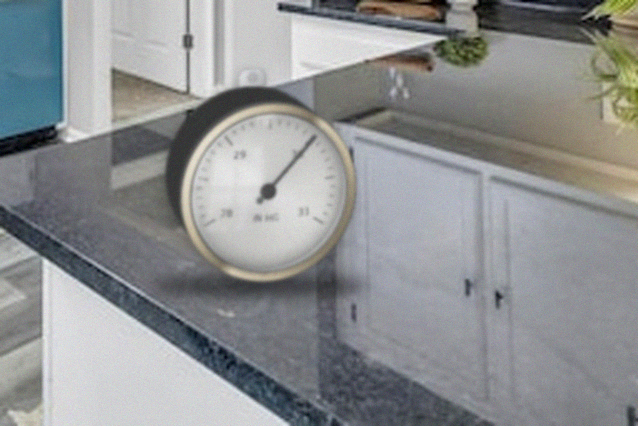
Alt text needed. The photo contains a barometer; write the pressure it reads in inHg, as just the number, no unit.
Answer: 30
